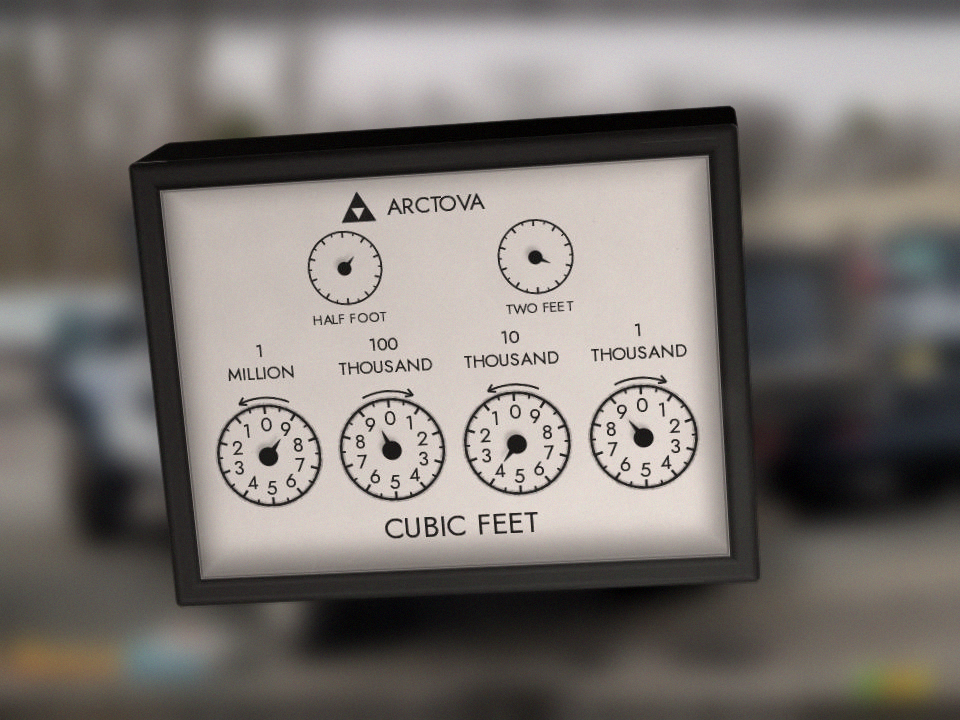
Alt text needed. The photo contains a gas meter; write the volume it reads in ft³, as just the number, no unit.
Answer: 893900
